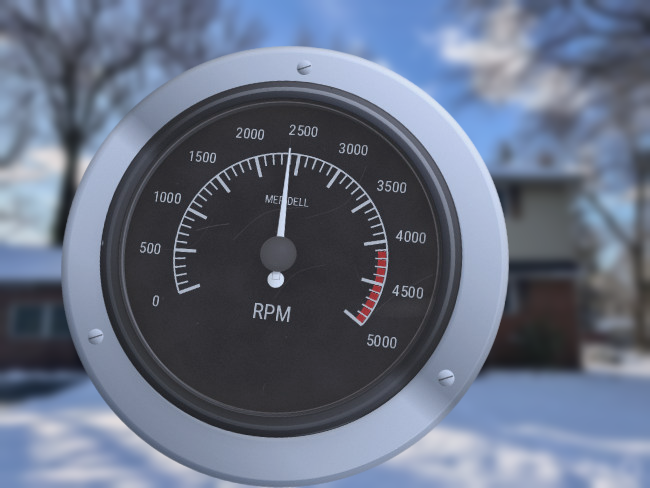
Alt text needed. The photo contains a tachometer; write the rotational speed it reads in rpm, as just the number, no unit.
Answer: 2400
